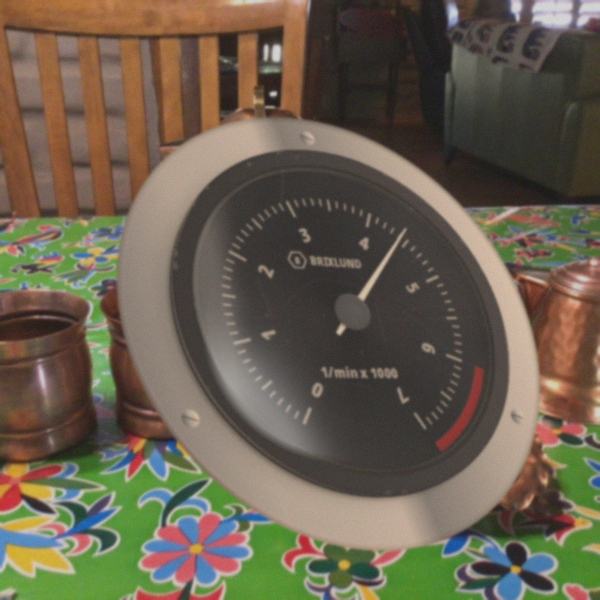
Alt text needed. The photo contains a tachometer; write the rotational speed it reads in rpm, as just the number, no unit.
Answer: 4400
